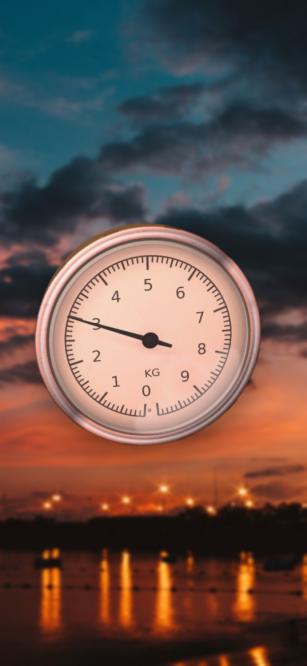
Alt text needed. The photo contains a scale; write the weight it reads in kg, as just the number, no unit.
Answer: 3
